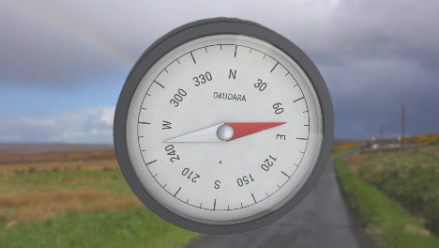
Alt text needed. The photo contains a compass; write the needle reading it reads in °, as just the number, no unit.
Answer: 75
